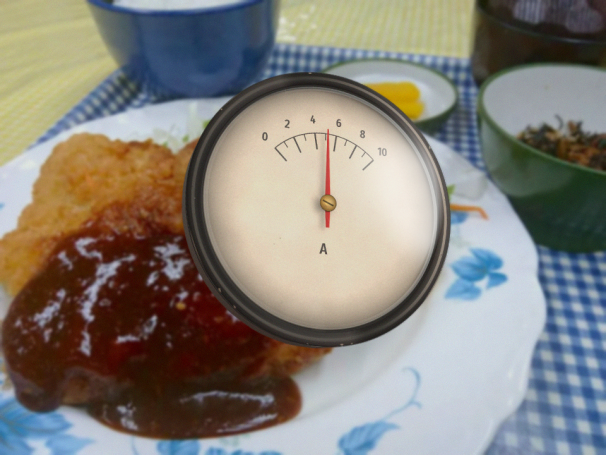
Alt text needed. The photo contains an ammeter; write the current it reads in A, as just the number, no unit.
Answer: 5
